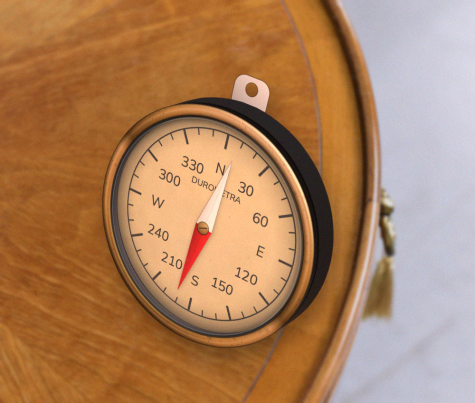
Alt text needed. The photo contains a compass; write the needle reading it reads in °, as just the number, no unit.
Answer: 190
